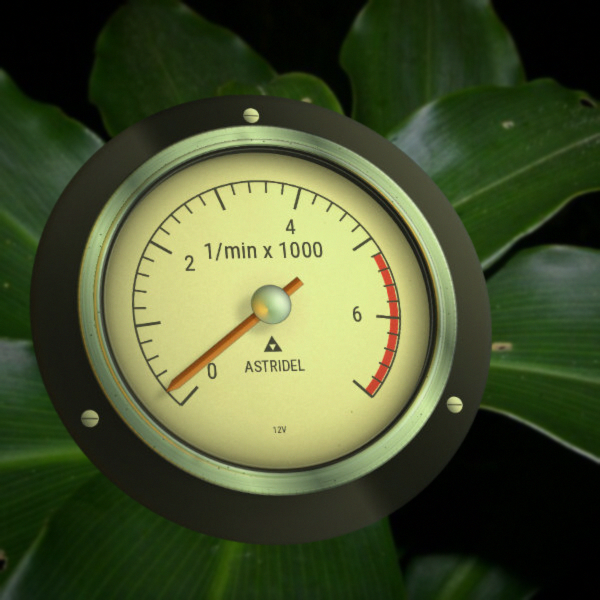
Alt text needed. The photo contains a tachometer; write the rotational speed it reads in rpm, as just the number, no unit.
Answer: 200
